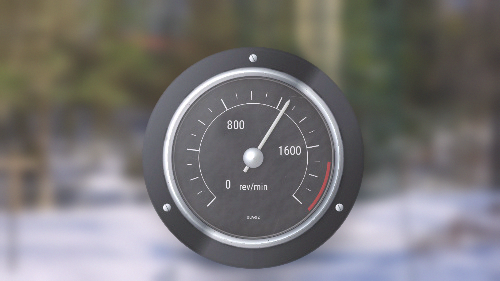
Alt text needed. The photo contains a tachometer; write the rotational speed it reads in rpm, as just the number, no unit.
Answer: 1250
